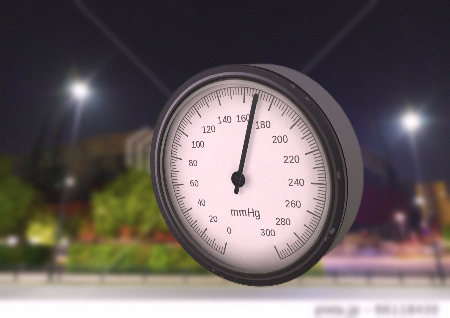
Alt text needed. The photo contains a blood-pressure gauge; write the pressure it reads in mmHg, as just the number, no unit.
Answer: 170
